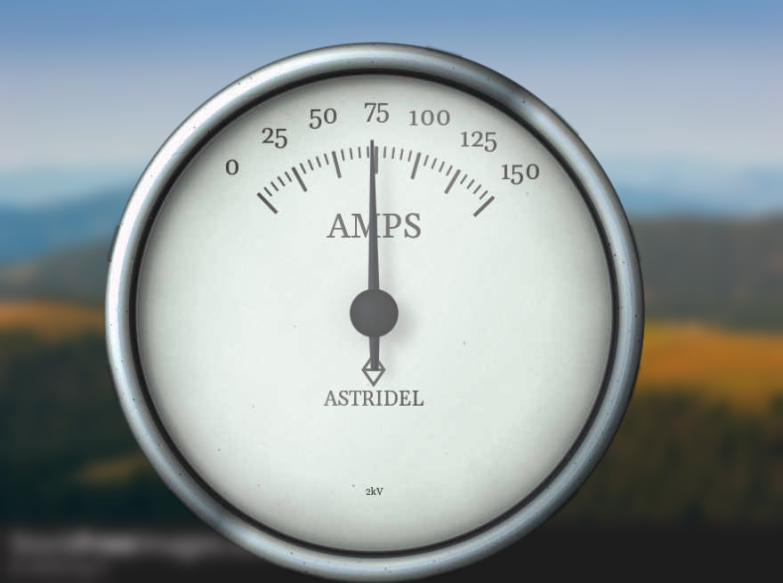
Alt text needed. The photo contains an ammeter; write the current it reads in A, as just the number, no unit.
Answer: 72.5
